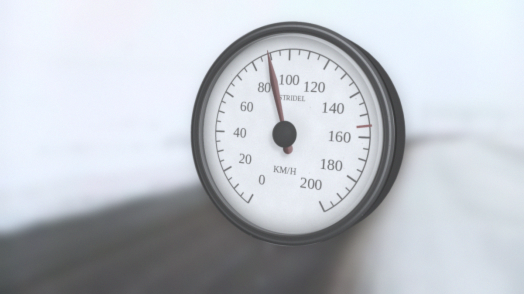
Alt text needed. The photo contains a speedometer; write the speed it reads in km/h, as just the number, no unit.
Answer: 90
